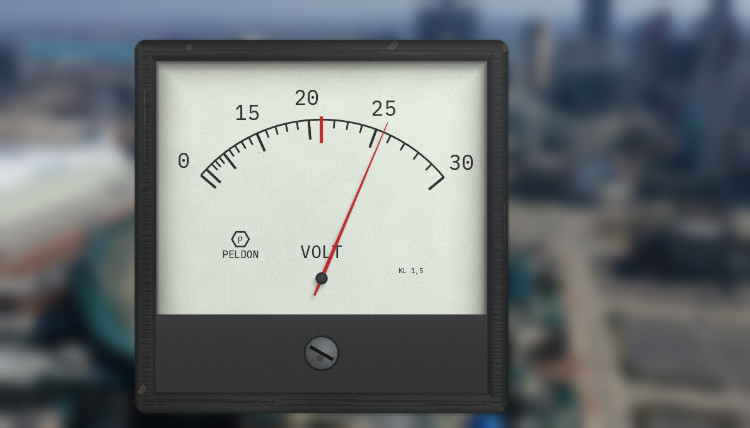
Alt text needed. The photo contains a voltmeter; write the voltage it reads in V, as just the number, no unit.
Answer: 25.5
